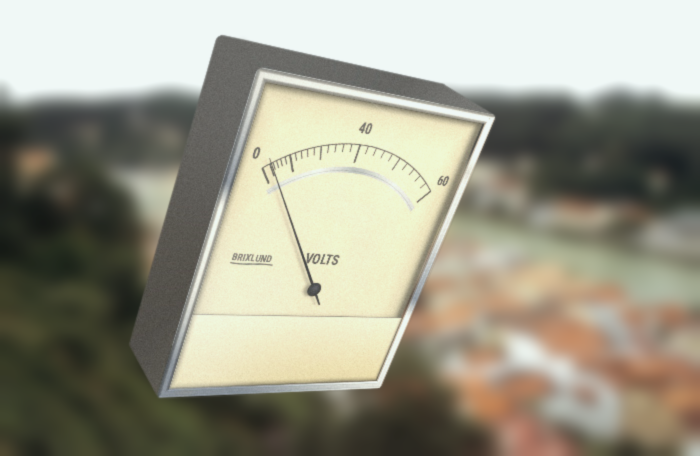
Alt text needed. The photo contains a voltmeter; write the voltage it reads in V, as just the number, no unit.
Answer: 10
